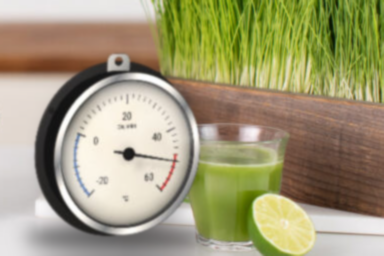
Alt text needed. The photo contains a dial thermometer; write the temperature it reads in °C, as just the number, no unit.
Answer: 50
